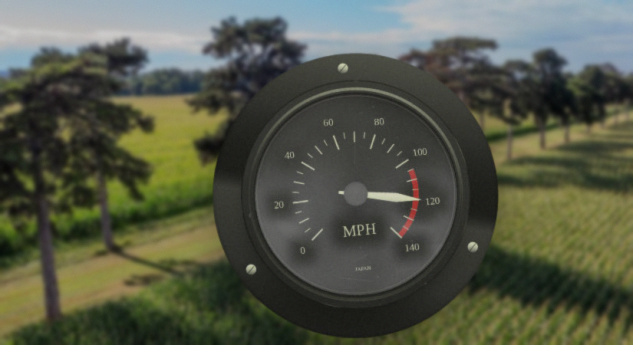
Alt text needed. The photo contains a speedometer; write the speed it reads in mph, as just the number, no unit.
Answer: 120
